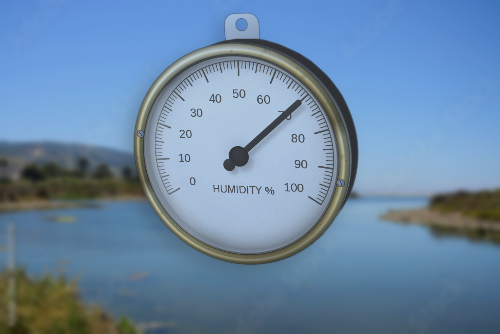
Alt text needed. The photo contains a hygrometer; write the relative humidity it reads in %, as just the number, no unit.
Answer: 70
